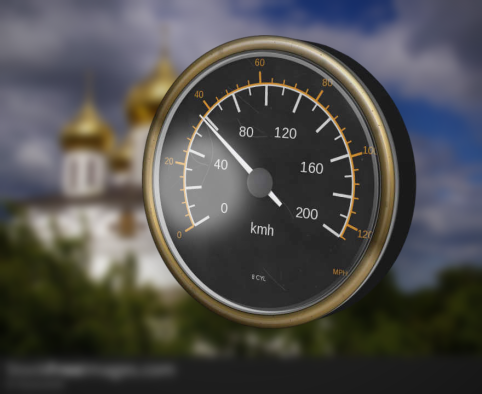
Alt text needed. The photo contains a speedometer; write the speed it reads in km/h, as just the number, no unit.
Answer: 60
